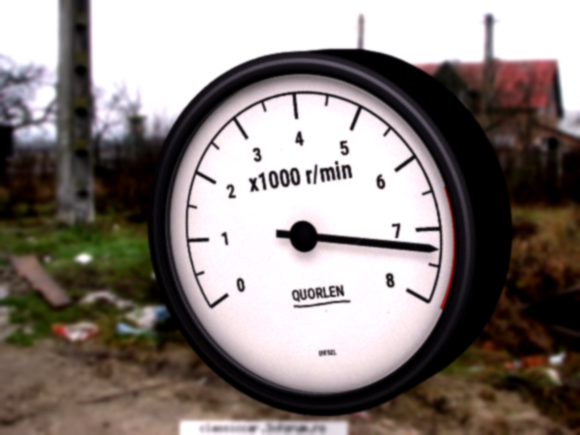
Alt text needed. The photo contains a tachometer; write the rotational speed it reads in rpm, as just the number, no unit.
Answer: 7250
